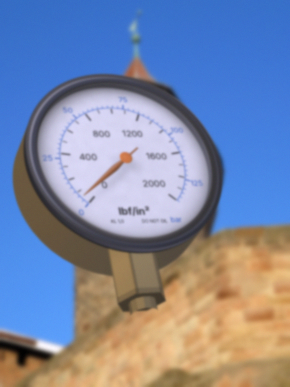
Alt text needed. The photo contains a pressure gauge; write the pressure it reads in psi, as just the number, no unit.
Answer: 50
